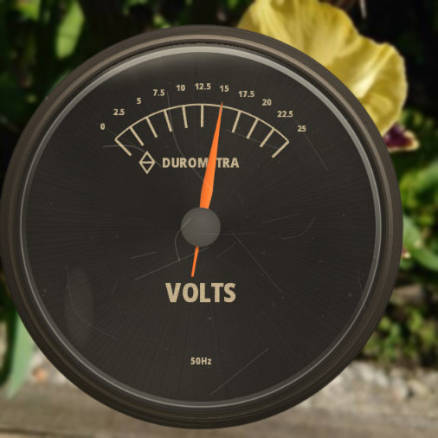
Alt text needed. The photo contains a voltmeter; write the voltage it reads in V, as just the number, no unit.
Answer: 15
